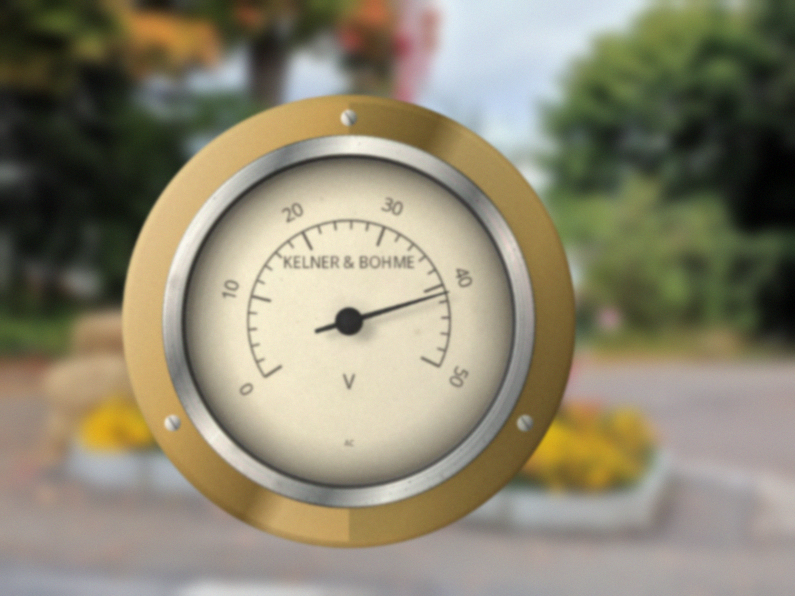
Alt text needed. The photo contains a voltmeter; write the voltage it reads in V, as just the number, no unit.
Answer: 41
